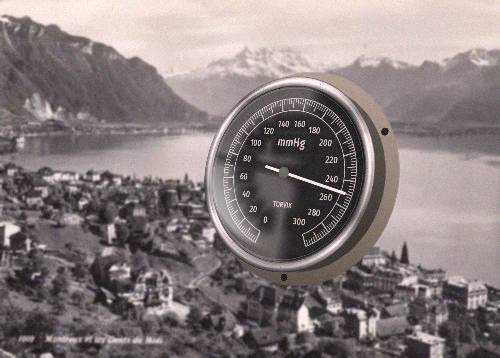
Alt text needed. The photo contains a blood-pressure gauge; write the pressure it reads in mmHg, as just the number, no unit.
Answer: 250
